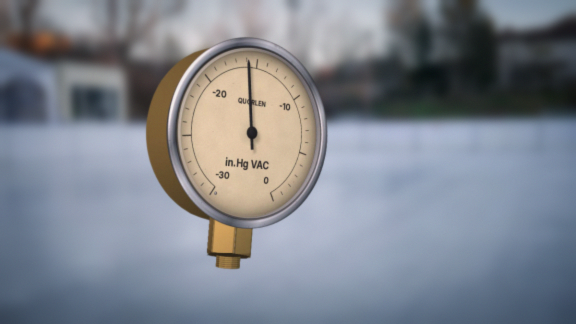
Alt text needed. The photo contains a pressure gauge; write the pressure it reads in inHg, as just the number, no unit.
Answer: -16
